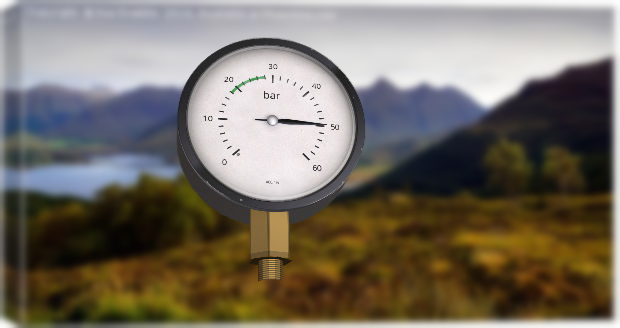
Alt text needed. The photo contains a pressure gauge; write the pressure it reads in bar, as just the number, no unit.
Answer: 50
